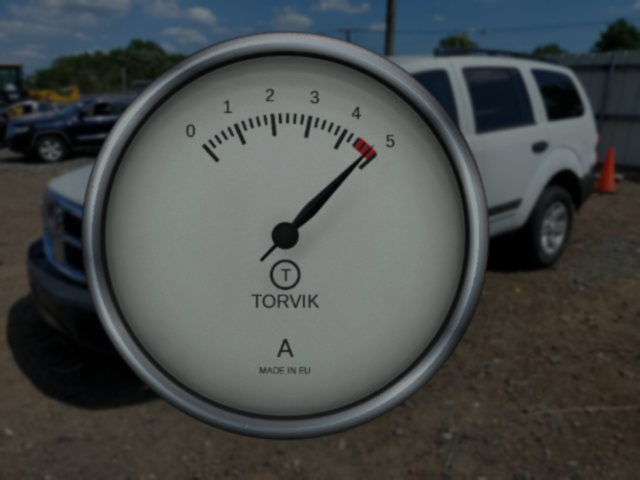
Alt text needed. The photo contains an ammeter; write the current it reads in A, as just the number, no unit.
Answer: 4.8
